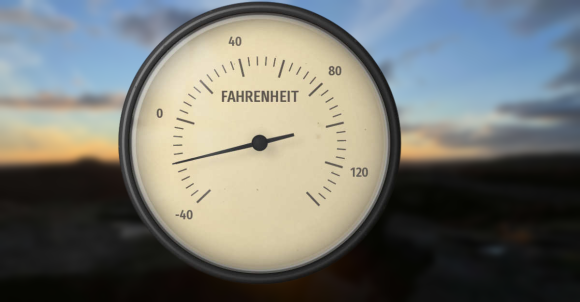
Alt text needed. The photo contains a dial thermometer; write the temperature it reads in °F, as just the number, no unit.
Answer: -20
